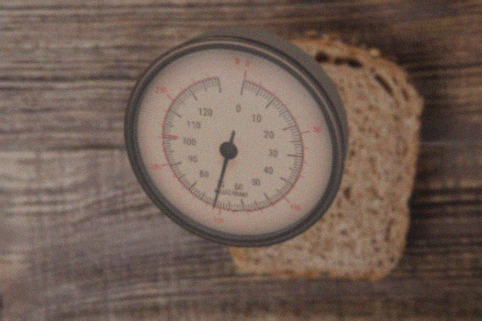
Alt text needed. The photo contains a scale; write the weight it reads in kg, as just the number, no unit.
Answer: 70
